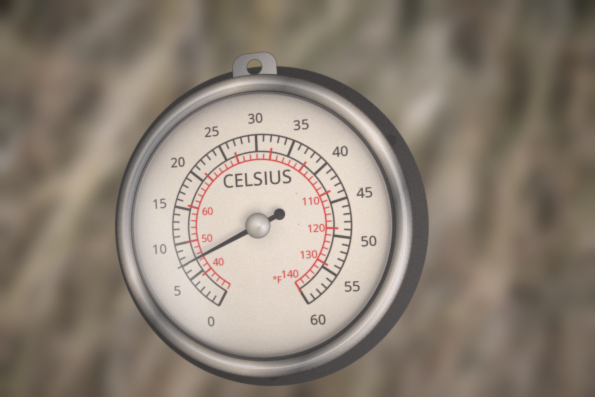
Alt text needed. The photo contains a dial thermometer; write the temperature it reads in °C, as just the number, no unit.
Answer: 7
